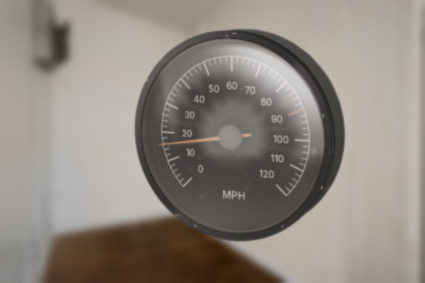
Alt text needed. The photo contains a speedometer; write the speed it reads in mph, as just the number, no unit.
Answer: 16
